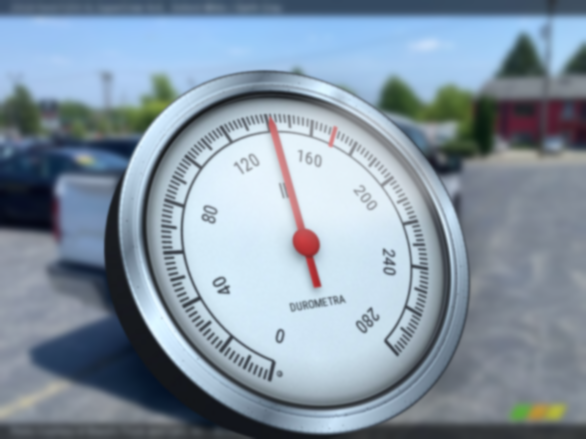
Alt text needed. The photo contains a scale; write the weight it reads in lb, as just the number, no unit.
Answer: 140
